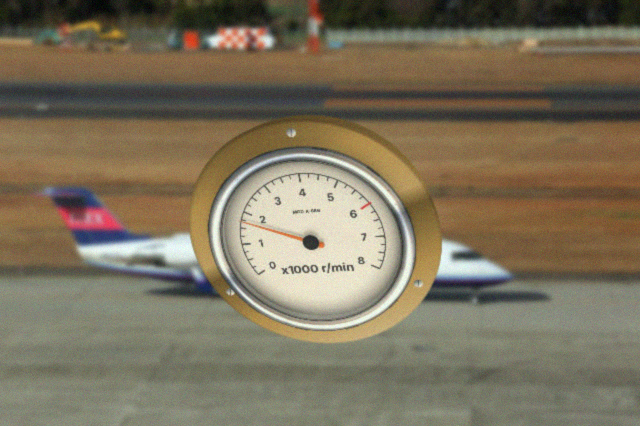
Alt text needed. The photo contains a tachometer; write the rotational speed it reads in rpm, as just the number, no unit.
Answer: 1750
